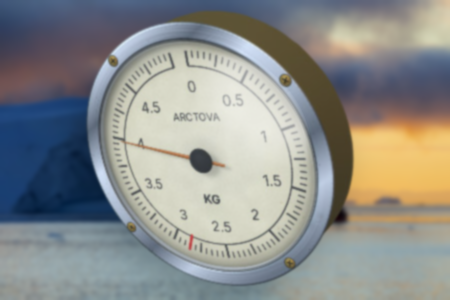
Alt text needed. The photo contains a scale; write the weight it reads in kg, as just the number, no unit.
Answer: 4
